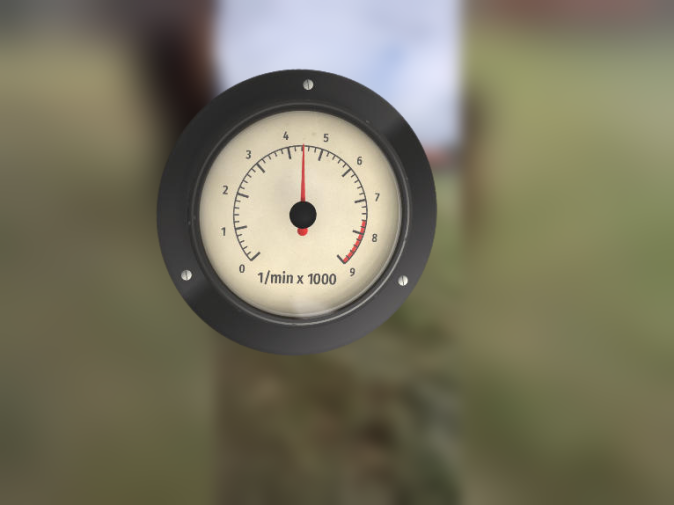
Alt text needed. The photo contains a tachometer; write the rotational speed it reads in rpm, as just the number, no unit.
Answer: 4400
